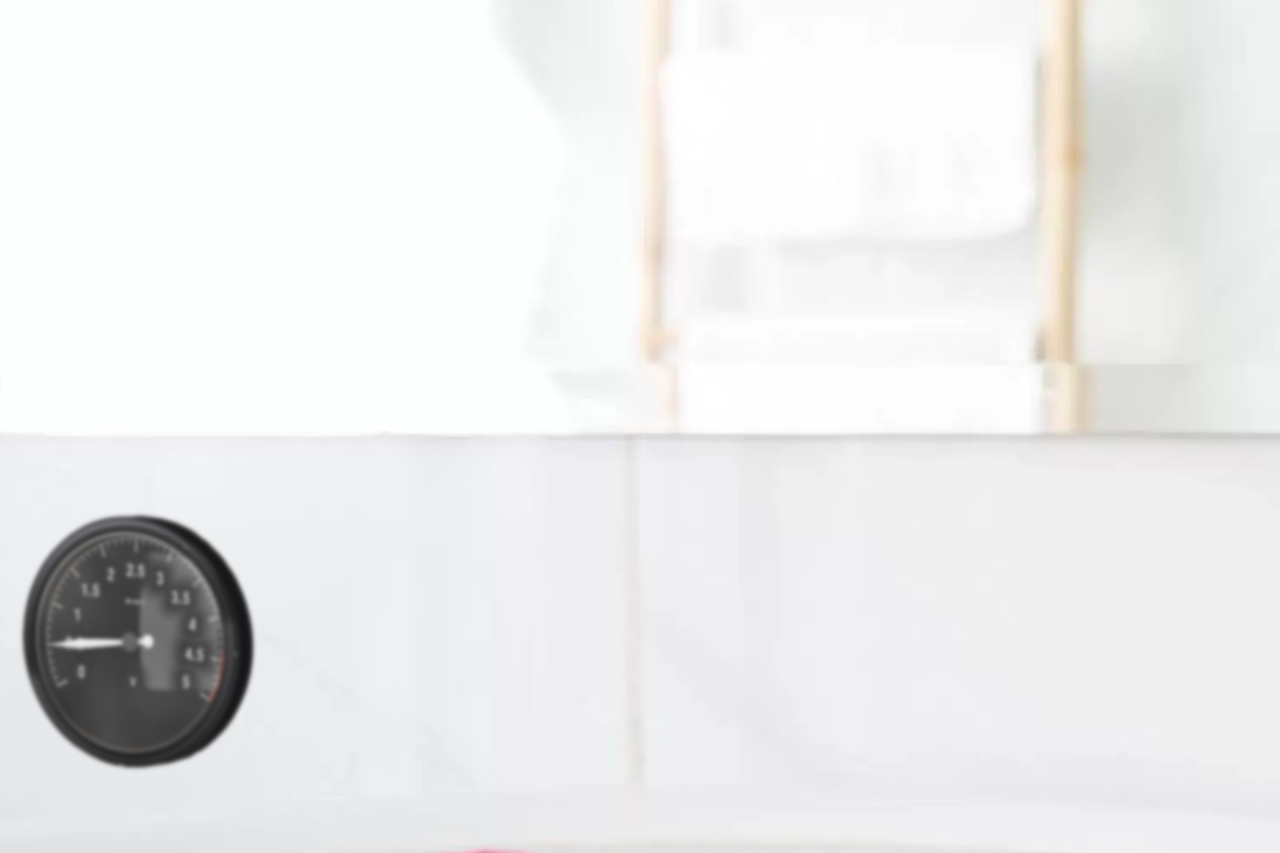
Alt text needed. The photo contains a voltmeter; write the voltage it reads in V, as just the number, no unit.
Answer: 0.5
